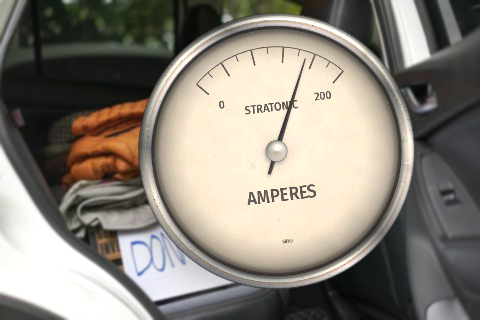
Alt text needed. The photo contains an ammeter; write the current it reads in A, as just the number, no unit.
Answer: 150
